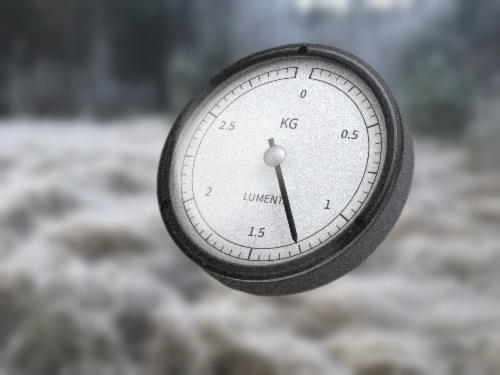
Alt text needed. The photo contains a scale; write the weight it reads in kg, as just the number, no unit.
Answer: 1.25
